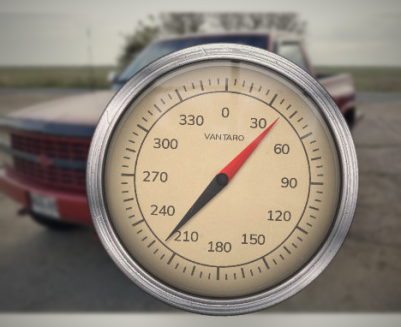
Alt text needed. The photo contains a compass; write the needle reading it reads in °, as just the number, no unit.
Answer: 40
